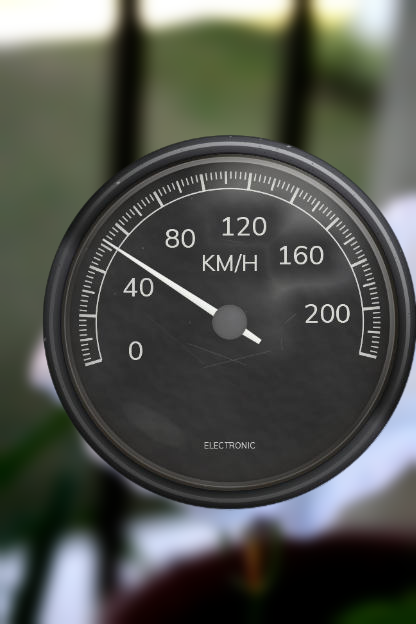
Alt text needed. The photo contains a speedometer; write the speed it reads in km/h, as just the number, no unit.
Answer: 52
